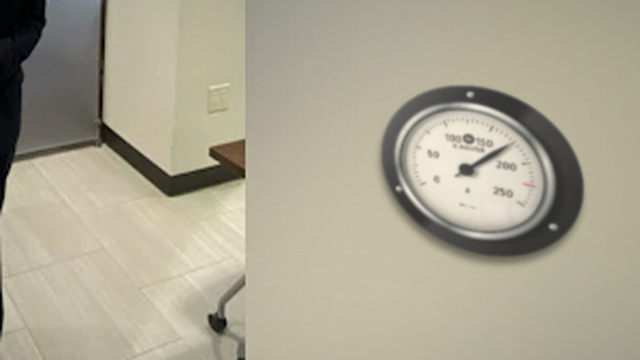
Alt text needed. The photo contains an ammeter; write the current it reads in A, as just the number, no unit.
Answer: 175
